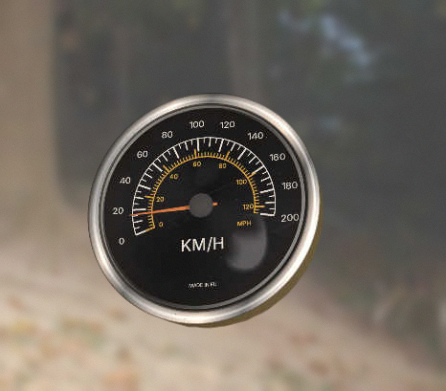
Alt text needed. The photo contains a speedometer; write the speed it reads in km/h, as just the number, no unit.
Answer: 15
